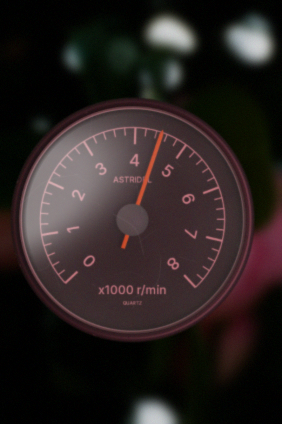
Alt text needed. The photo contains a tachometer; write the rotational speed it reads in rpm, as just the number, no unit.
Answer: 4500
